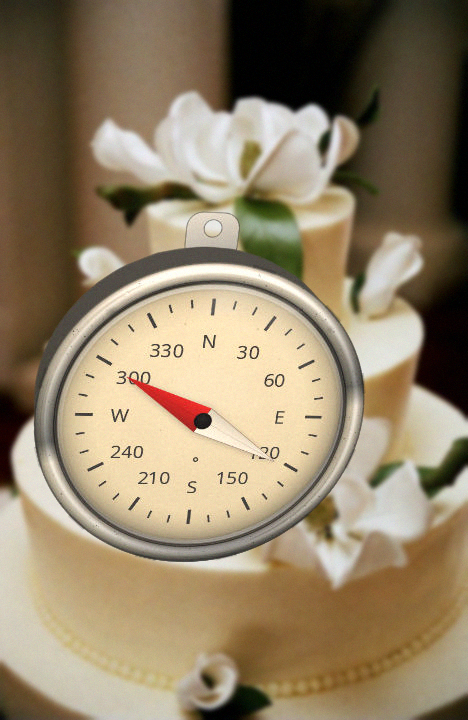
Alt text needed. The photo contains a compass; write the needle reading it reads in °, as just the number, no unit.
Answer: 300
